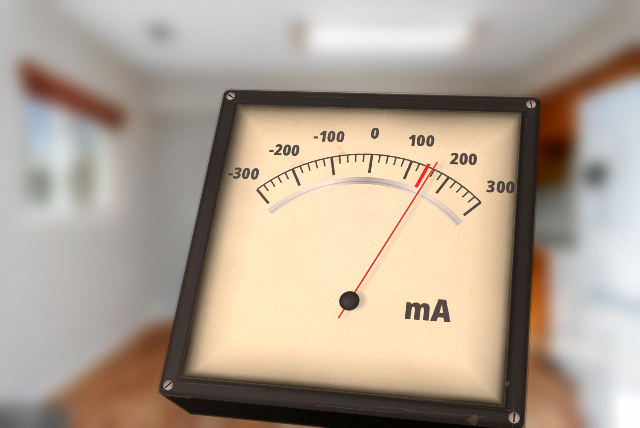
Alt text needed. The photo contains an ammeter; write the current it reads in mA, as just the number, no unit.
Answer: 160
